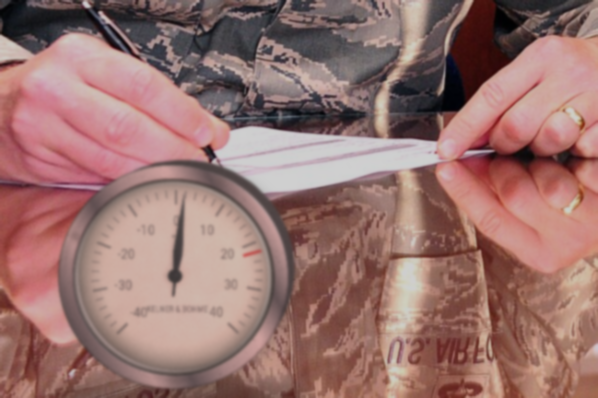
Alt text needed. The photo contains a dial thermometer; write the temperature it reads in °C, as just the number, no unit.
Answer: 2
